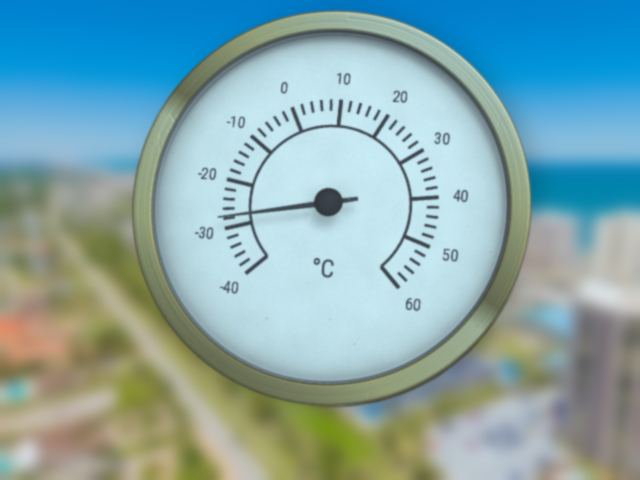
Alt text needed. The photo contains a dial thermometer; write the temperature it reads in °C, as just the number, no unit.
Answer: -28
